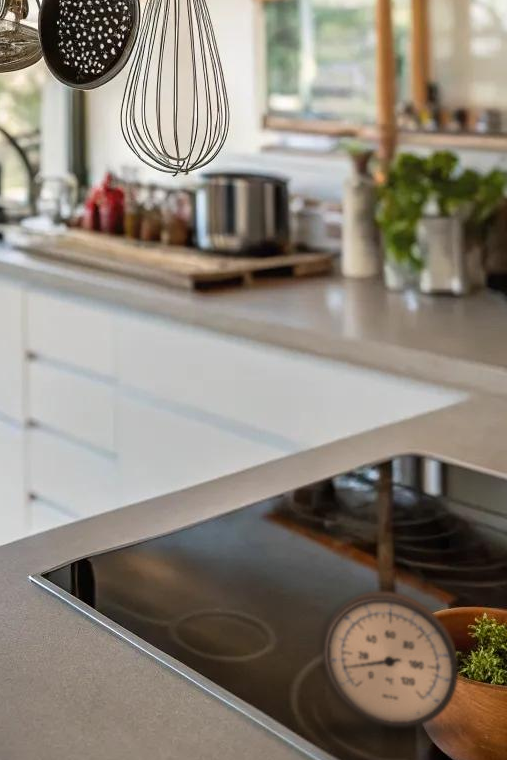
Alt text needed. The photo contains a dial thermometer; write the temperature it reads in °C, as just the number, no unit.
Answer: 12
